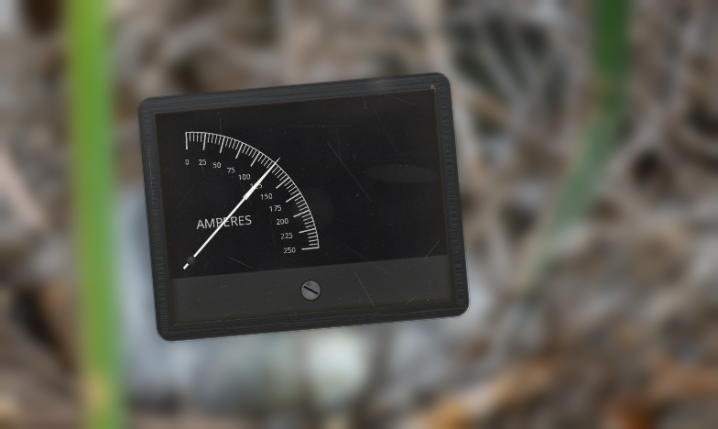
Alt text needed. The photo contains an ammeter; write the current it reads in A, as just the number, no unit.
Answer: 125
